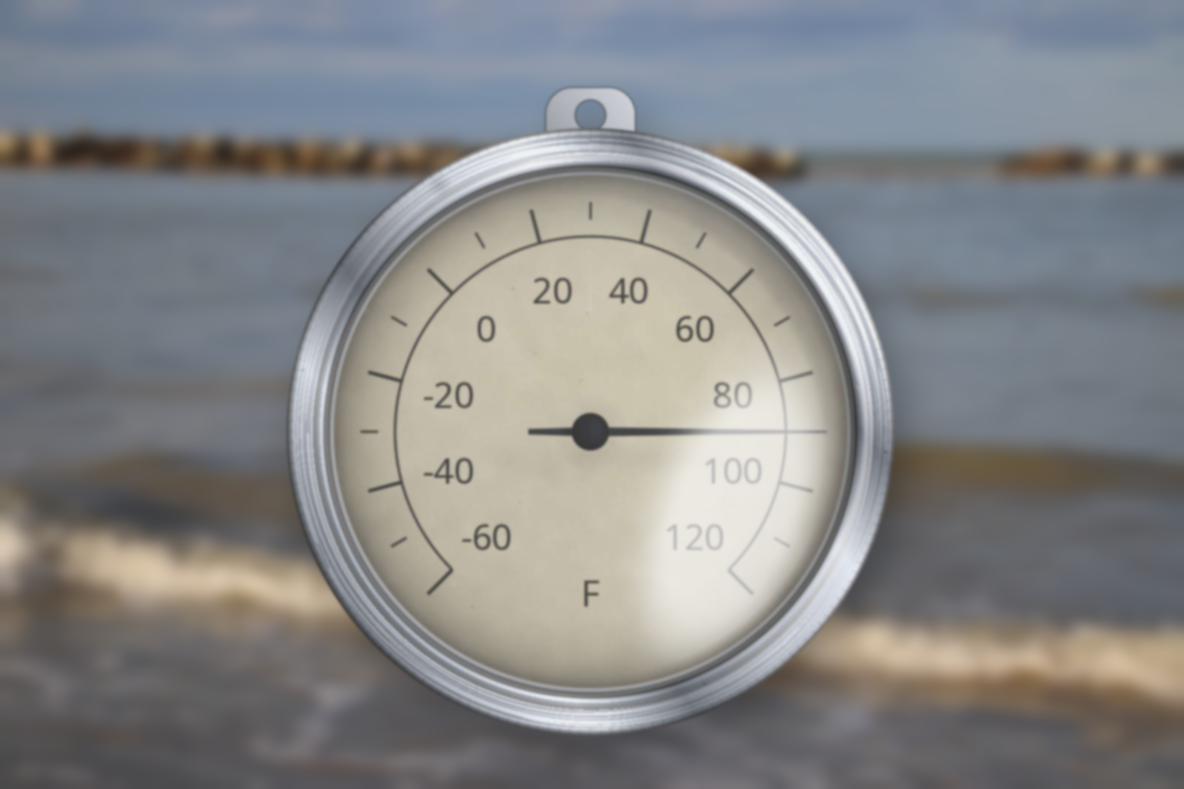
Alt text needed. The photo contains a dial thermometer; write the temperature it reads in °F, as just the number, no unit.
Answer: 90
